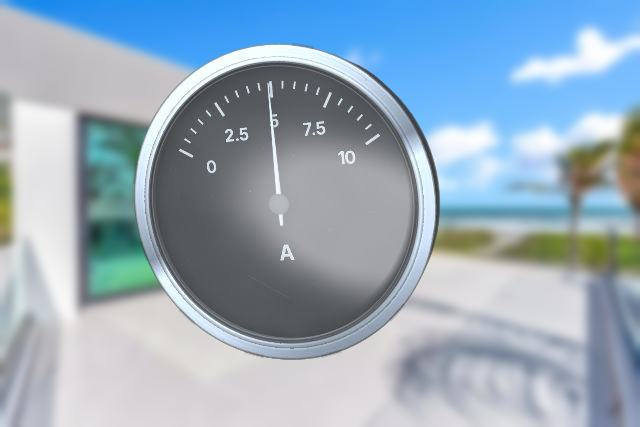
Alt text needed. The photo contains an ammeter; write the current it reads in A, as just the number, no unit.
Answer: 5
